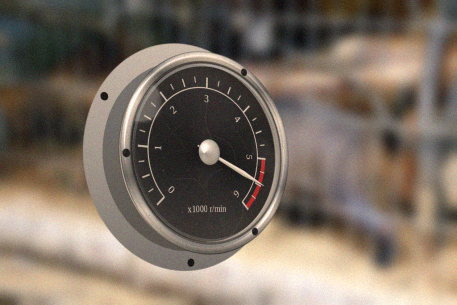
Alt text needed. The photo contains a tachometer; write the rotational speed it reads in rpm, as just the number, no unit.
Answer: 5500
